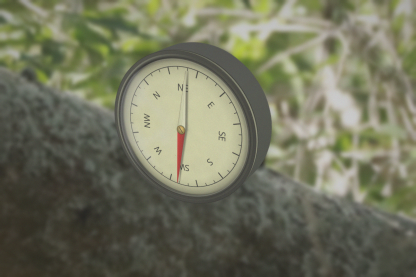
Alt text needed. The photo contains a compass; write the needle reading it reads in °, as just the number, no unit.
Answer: 230
